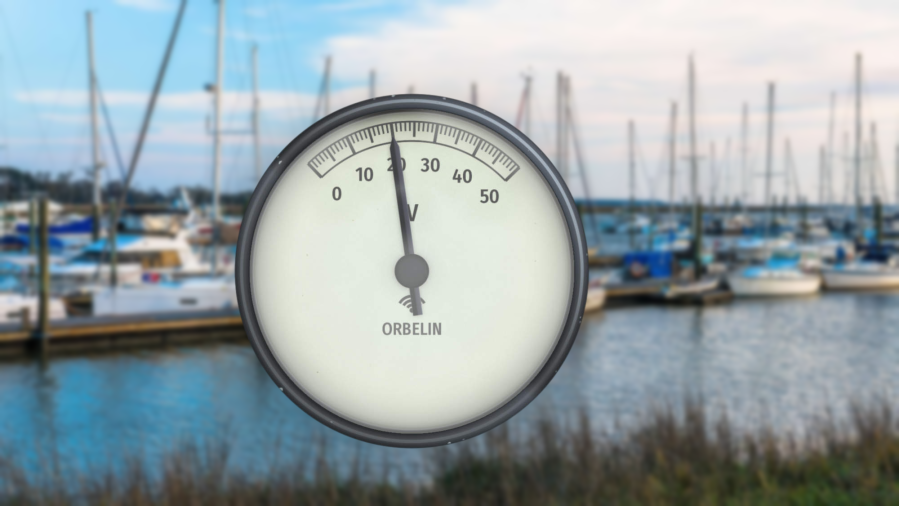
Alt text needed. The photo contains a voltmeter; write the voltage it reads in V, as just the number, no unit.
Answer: 20
